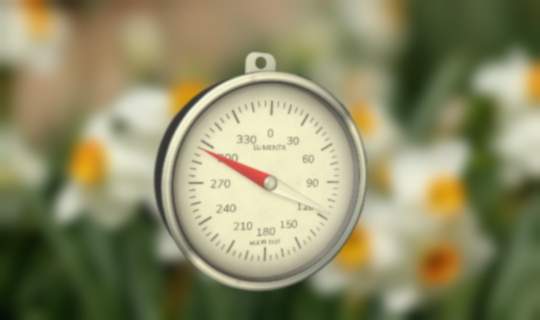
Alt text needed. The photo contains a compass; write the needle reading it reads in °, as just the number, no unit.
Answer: 295
